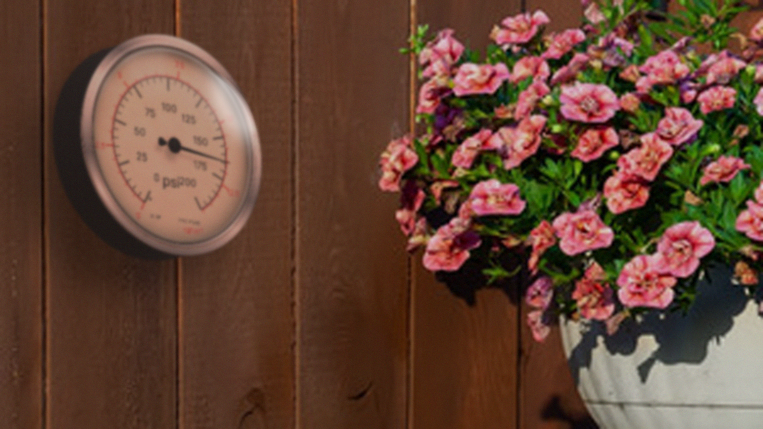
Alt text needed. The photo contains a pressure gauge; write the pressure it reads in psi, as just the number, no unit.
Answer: 165
